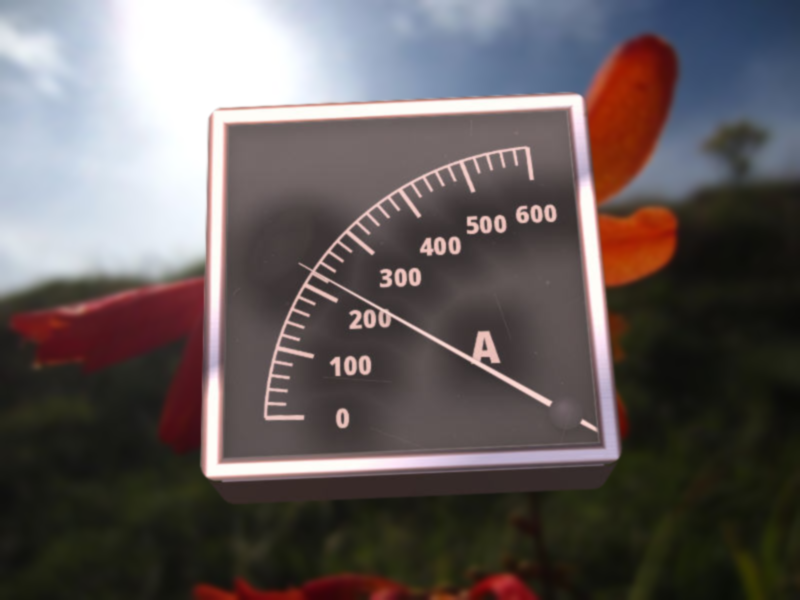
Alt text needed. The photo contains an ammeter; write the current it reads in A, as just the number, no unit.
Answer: 220
